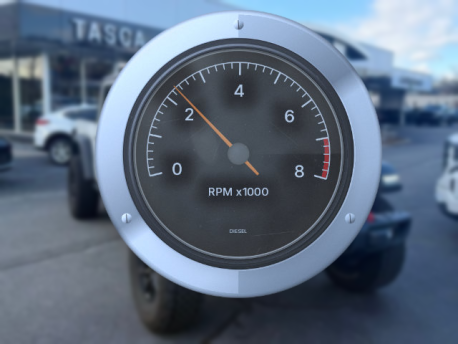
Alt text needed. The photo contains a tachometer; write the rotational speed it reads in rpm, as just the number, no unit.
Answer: 2300
